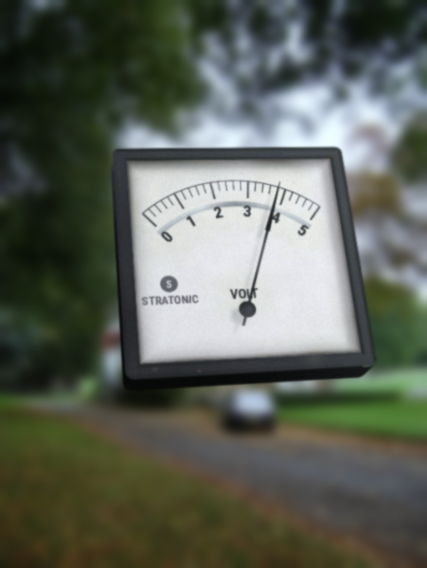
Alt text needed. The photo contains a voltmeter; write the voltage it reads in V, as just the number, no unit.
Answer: 3.8
